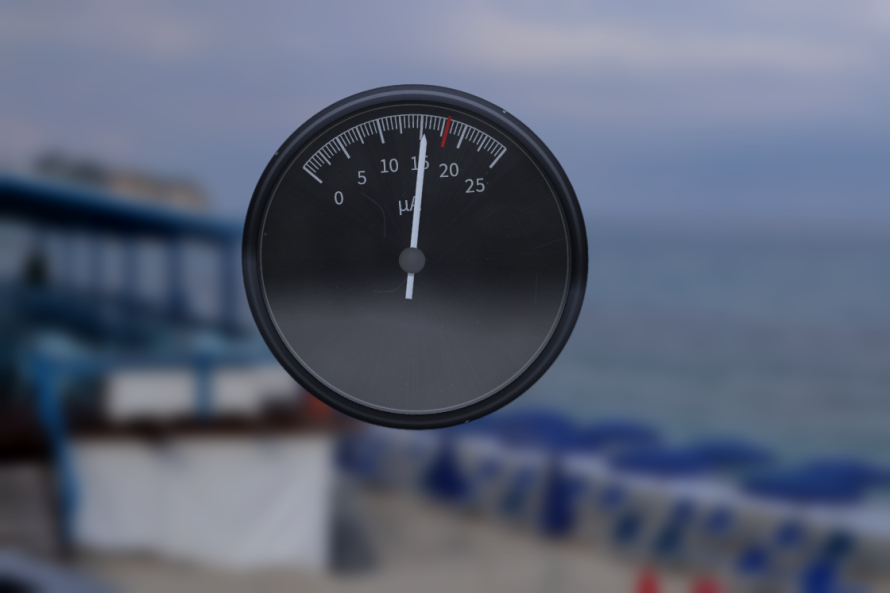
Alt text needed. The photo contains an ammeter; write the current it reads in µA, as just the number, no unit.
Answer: 15.5
